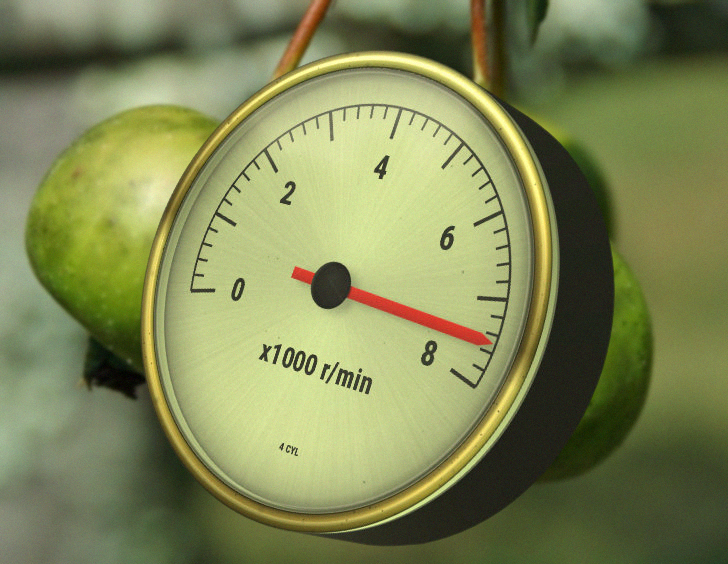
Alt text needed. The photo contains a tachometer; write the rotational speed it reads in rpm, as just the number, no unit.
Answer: 7500
